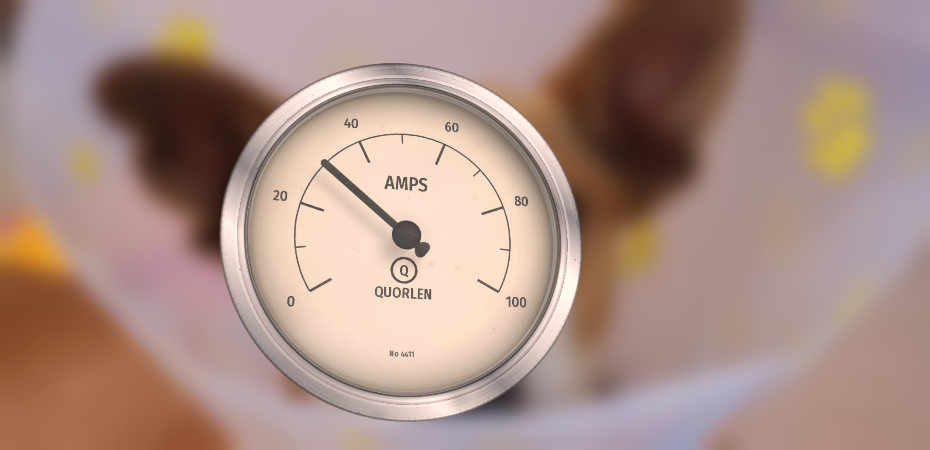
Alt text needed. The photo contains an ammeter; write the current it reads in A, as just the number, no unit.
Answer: 30
